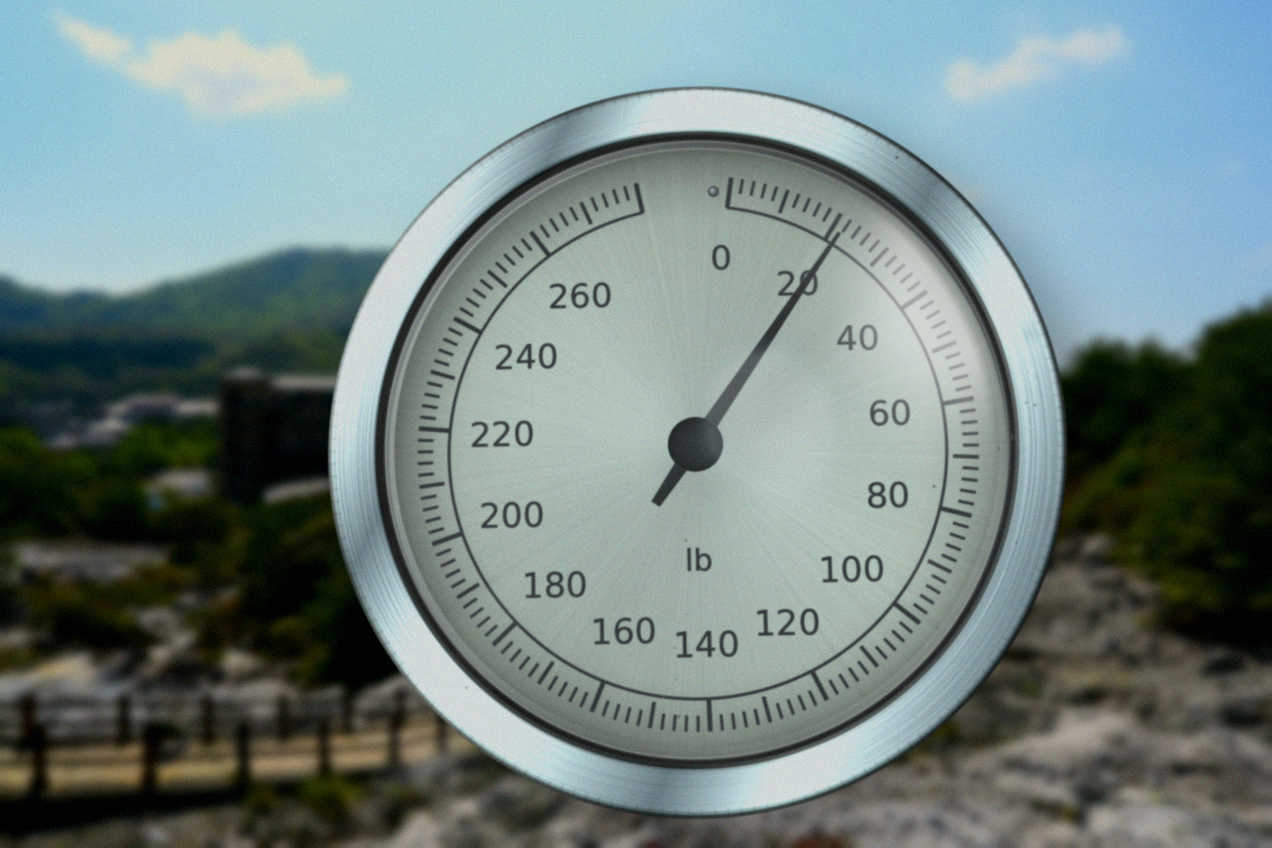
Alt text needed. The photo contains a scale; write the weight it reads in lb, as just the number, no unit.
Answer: 22
